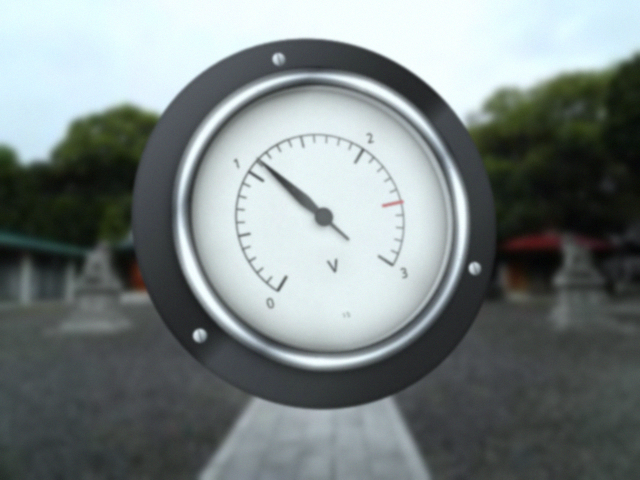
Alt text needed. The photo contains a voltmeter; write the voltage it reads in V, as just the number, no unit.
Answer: 1.1
